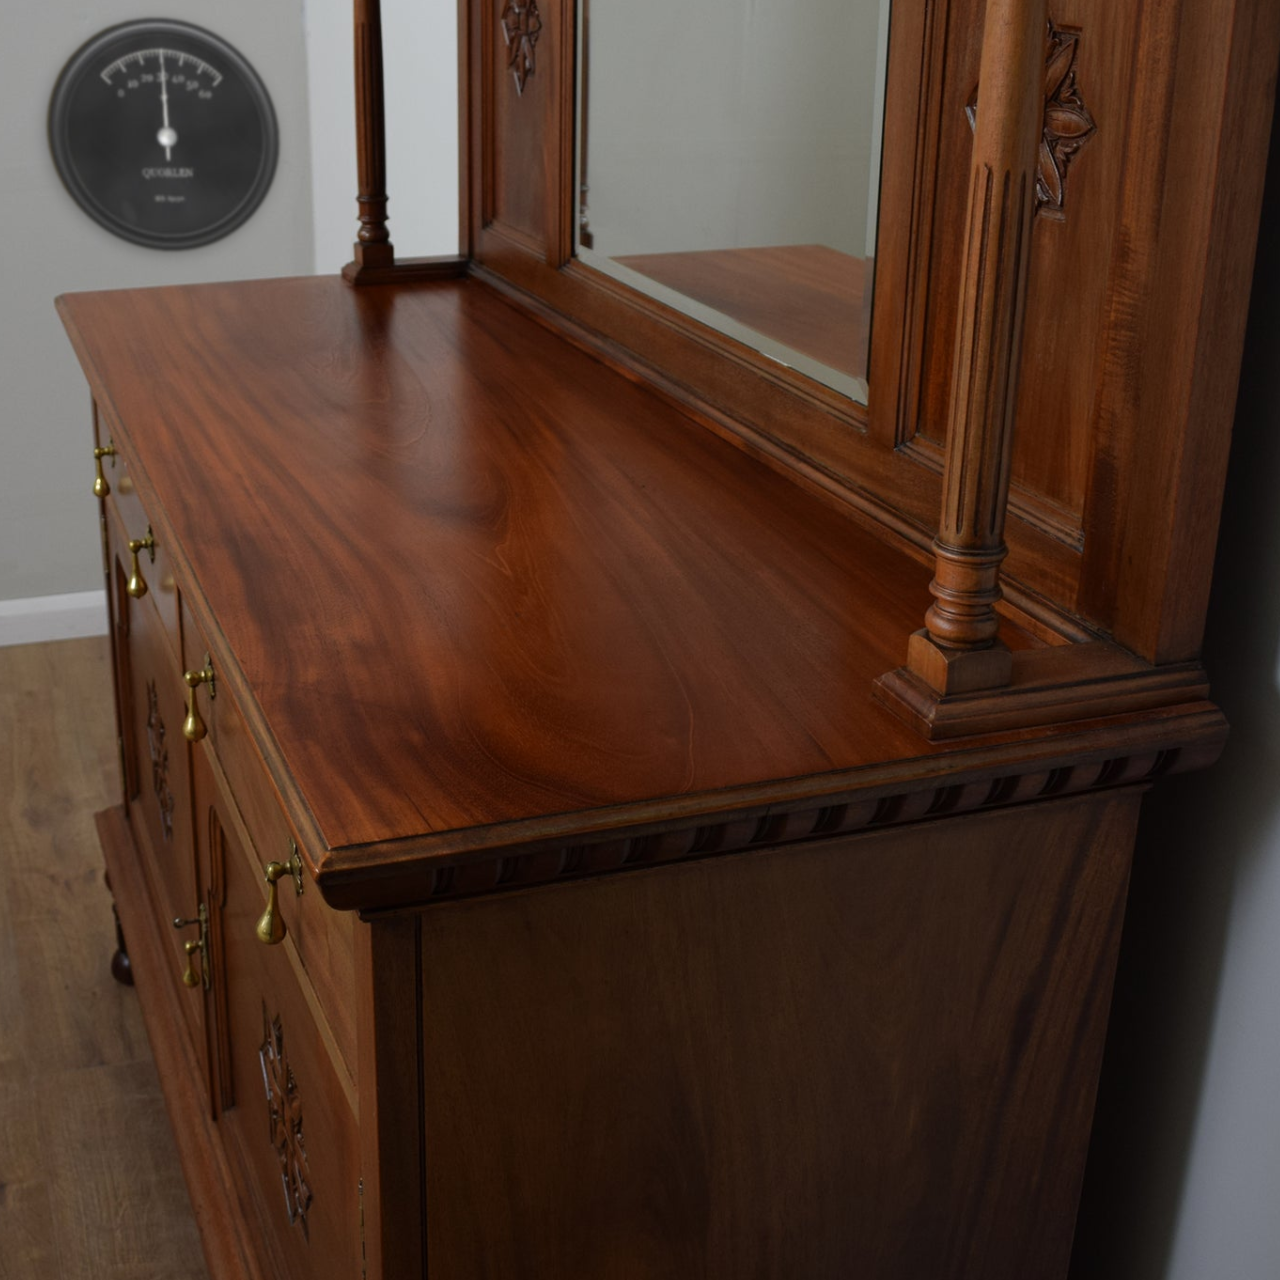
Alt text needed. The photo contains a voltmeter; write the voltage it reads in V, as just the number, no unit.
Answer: 30
